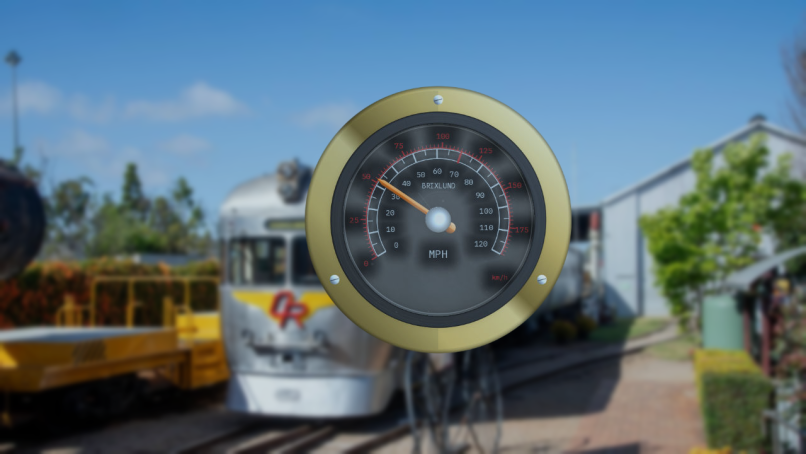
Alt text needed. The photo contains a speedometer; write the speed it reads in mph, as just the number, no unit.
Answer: 32.5
